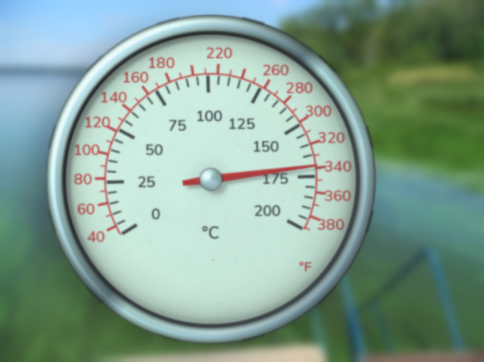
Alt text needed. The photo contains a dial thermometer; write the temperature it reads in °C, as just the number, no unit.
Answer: 170
